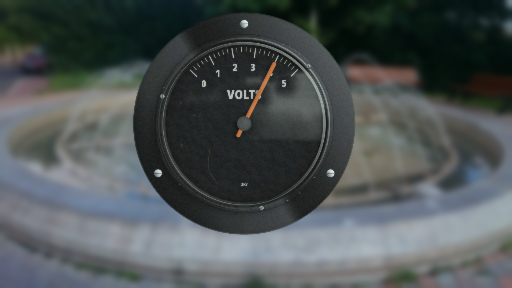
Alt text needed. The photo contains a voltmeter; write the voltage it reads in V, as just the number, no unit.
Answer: 4
